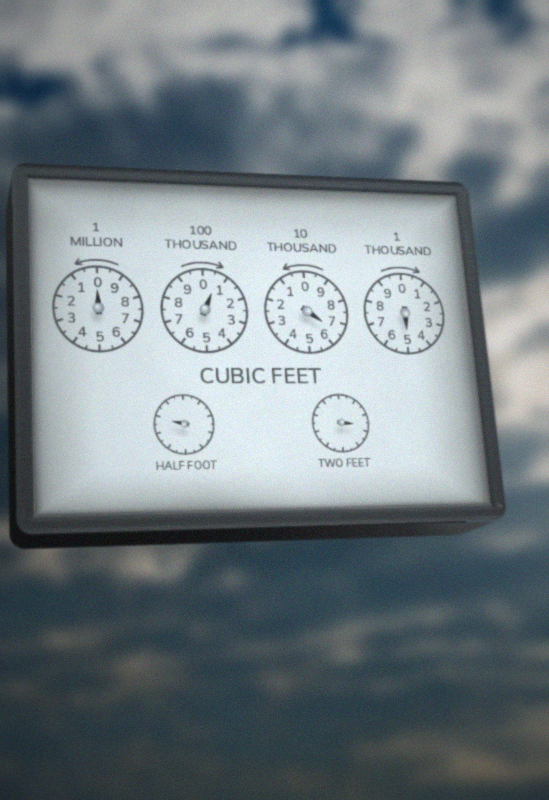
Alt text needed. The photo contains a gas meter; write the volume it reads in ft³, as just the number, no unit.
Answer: 6500
